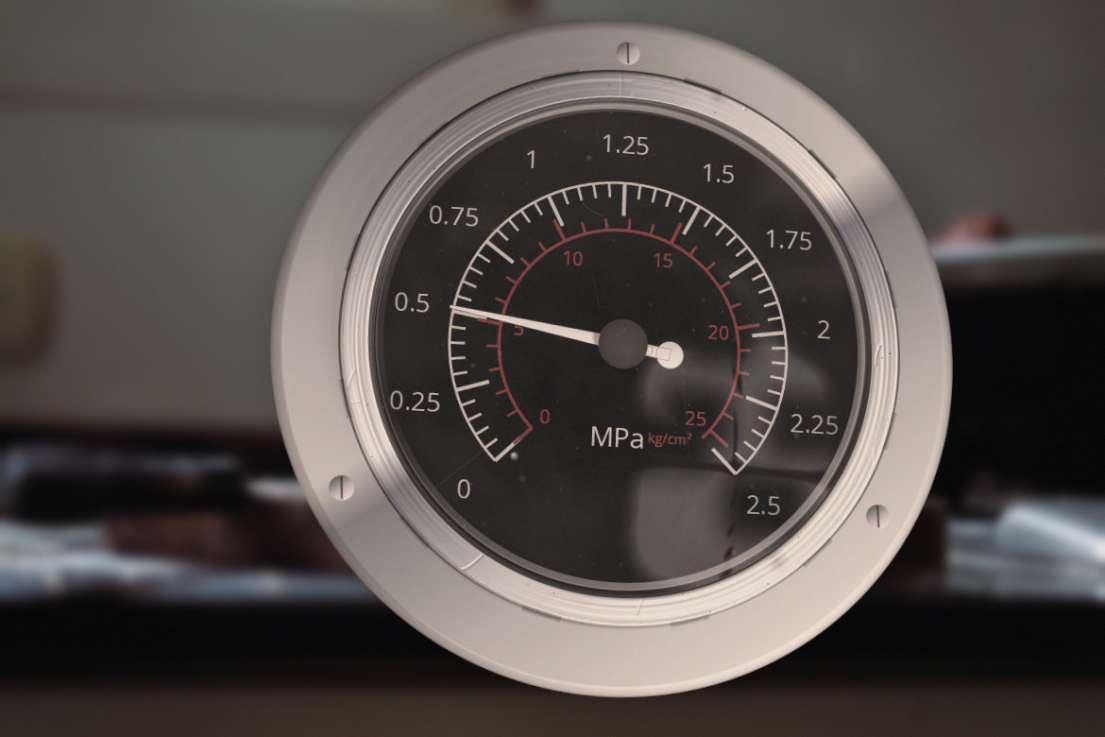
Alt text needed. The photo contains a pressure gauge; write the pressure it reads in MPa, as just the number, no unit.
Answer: 0.5
